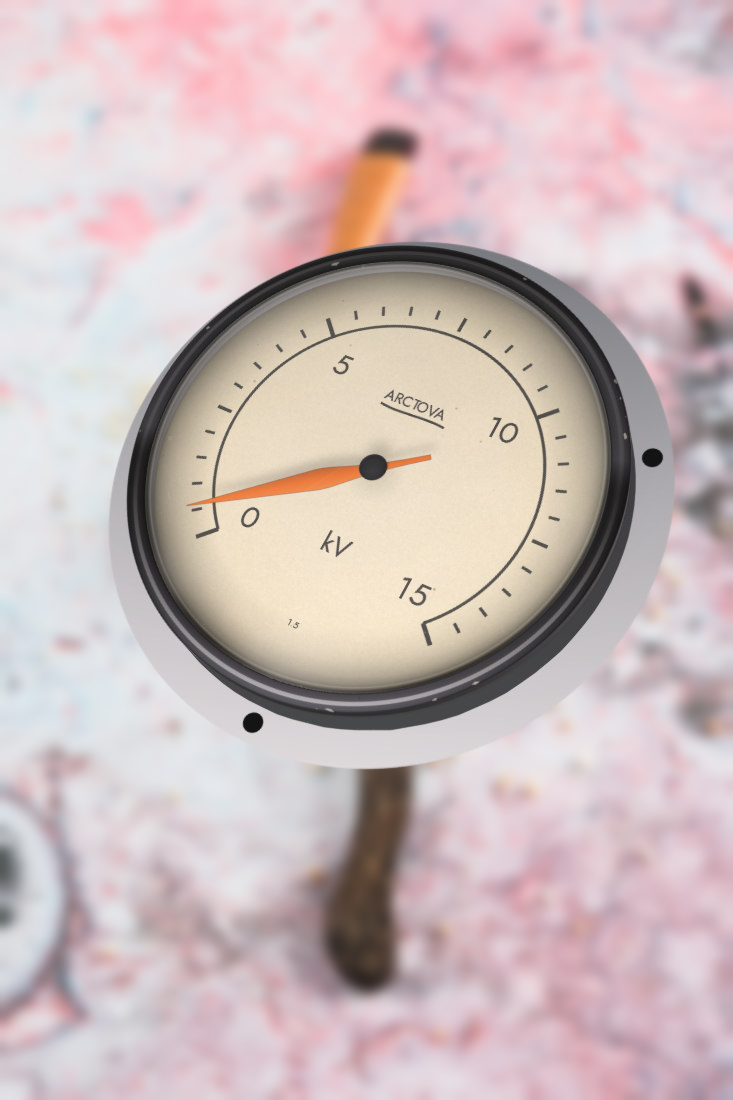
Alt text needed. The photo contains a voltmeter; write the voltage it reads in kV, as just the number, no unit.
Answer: 0.5
